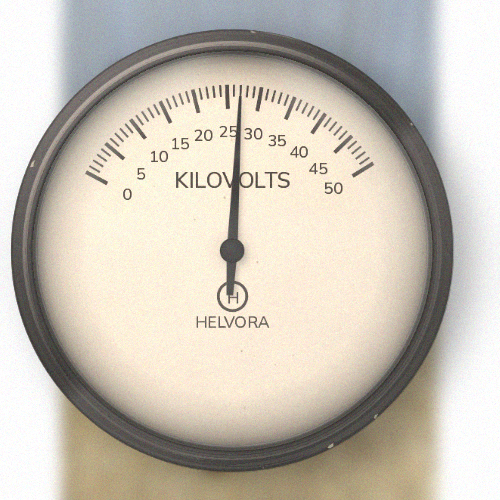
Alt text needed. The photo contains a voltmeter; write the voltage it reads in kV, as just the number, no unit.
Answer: 27
